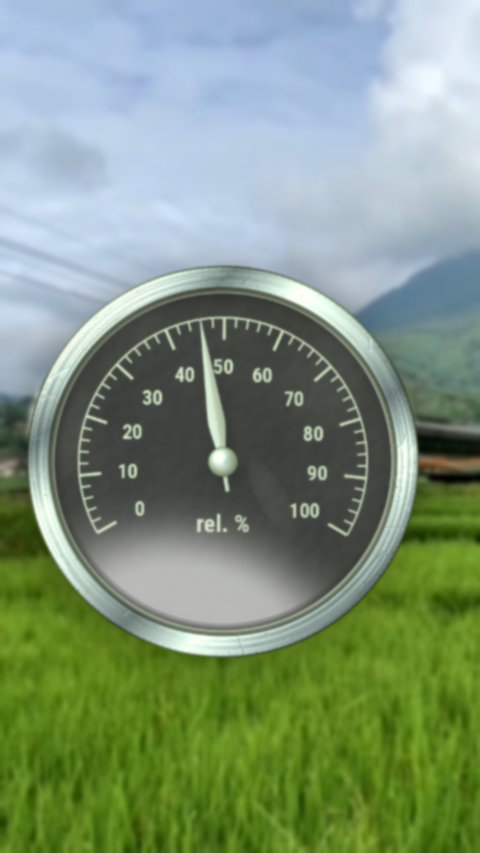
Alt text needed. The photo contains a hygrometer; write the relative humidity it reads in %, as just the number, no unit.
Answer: 46
